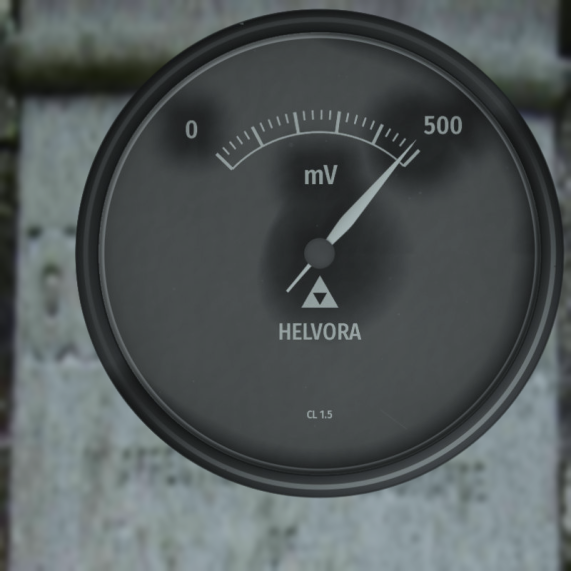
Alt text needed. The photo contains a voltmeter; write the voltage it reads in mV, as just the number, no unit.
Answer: 480
